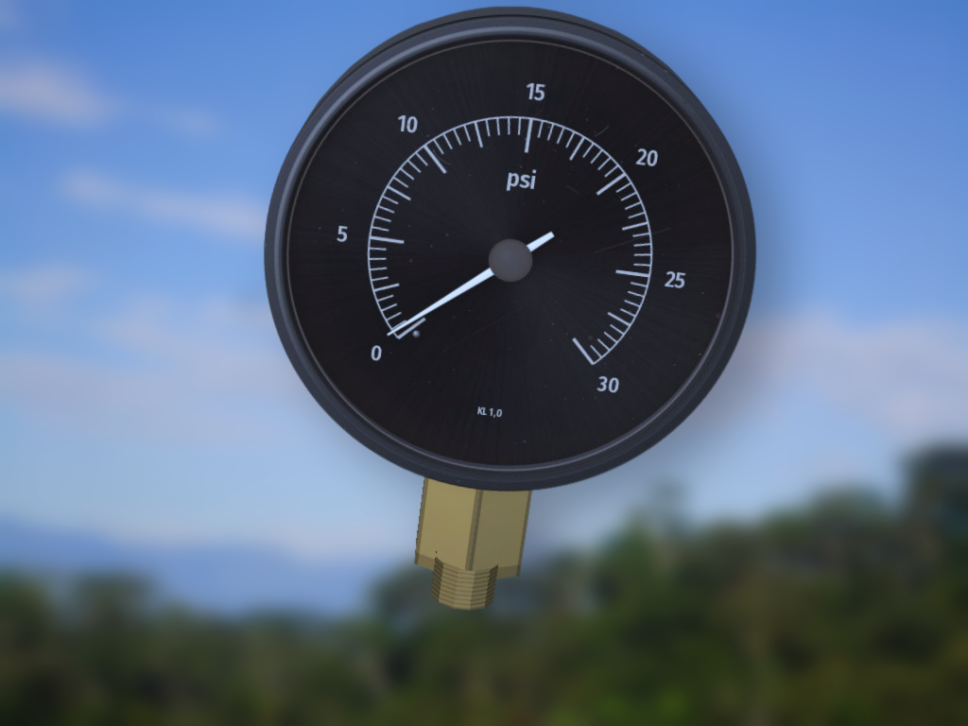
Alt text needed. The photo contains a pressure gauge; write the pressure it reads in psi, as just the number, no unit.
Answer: 0.5
